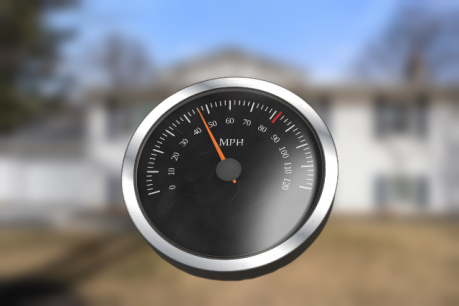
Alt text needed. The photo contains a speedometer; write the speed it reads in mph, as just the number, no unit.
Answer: 46
